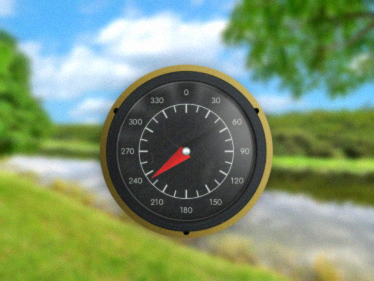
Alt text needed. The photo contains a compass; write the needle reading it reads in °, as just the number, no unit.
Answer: 232.5
